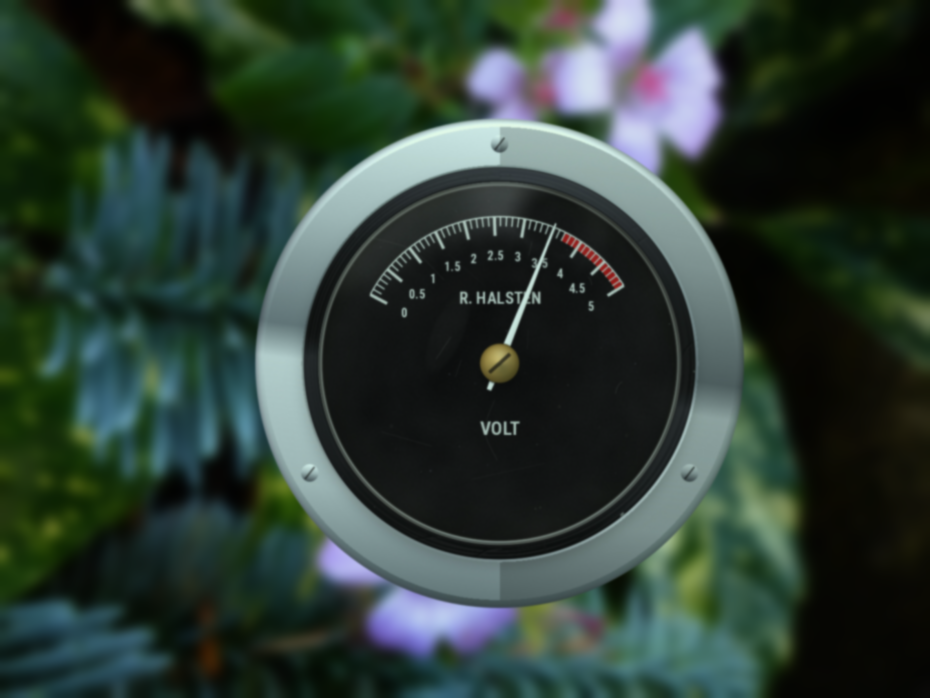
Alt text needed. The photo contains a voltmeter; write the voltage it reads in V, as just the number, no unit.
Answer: 3.5
